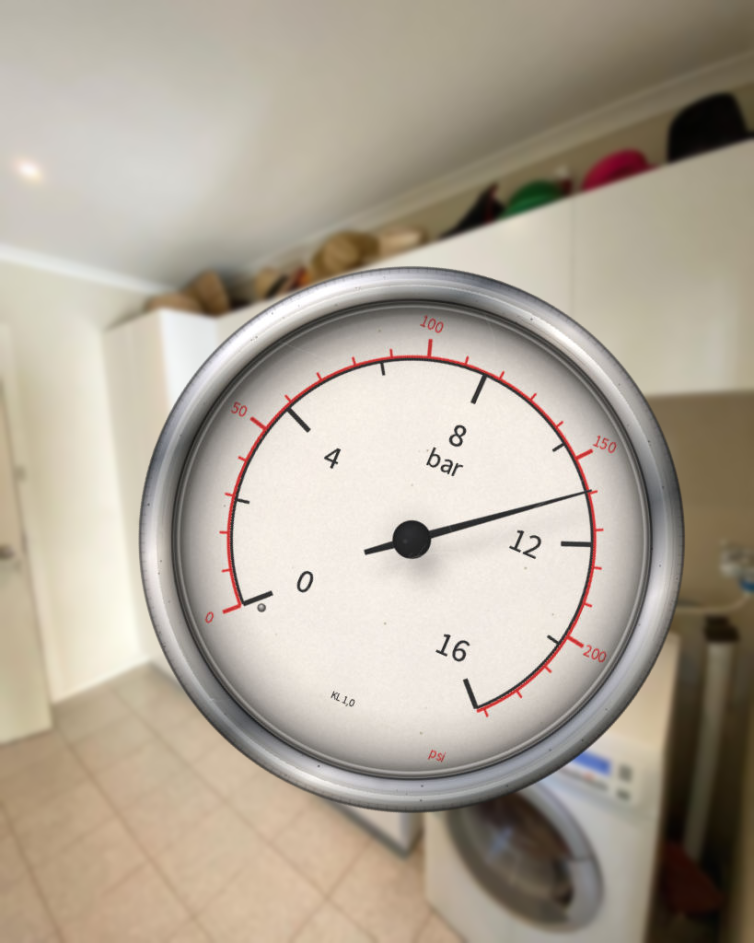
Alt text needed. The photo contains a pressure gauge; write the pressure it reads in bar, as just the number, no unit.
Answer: 11
